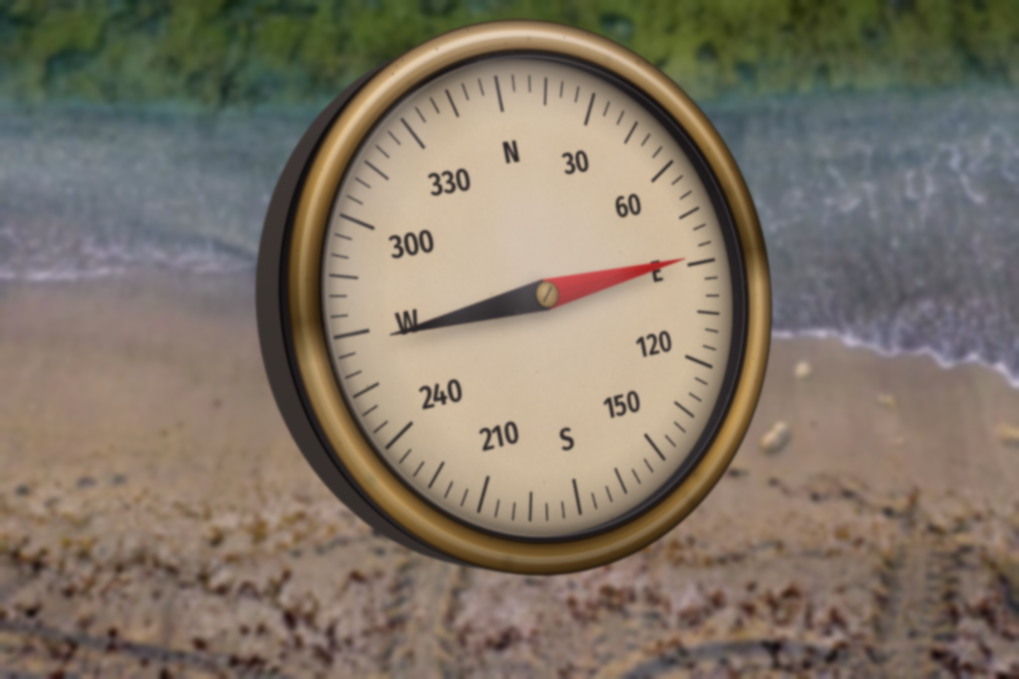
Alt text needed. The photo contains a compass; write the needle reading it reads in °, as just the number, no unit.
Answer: 87.5
